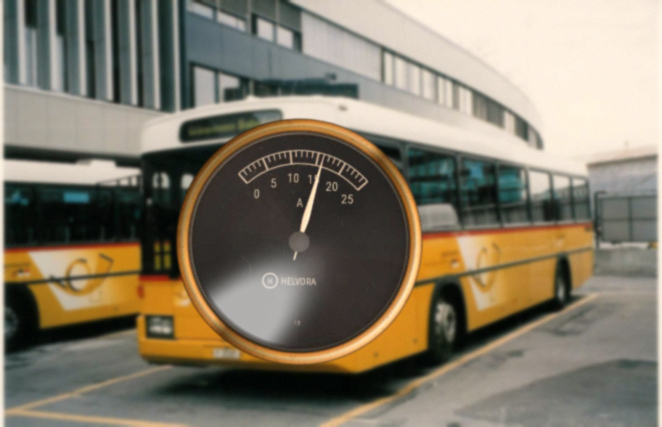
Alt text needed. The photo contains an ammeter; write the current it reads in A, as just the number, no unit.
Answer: 16
